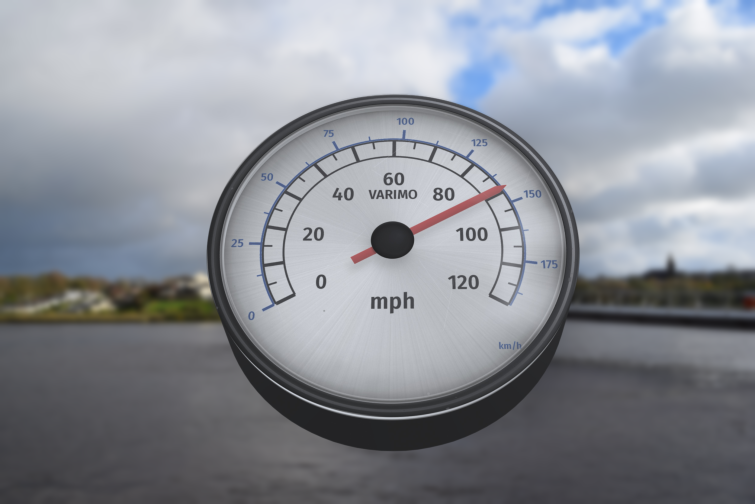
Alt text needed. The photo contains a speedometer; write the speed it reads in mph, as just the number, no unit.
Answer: 90
